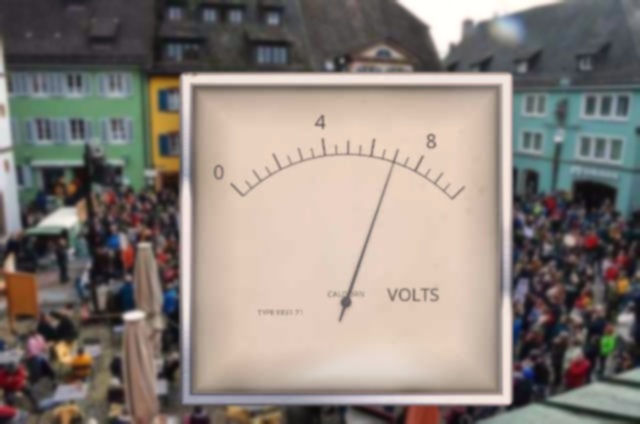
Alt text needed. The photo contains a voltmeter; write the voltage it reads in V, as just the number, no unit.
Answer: 7
